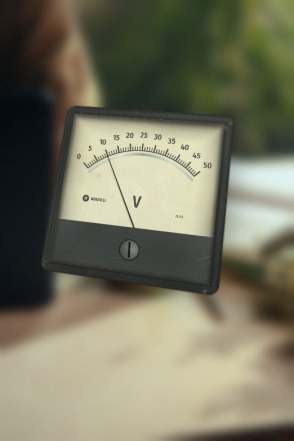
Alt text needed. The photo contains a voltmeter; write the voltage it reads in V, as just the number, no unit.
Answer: 10
